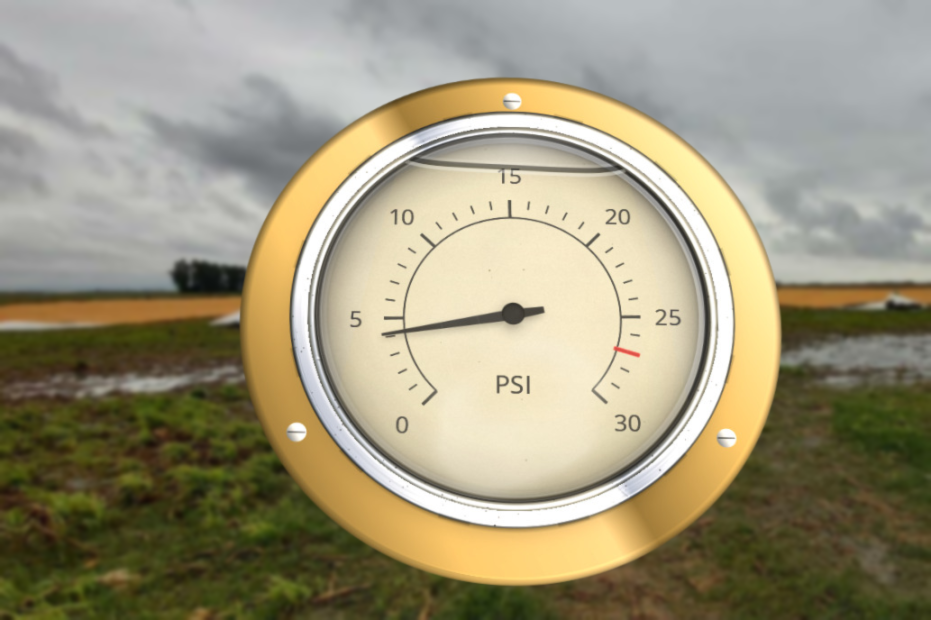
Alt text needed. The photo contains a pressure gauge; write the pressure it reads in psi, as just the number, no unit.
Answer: 4
